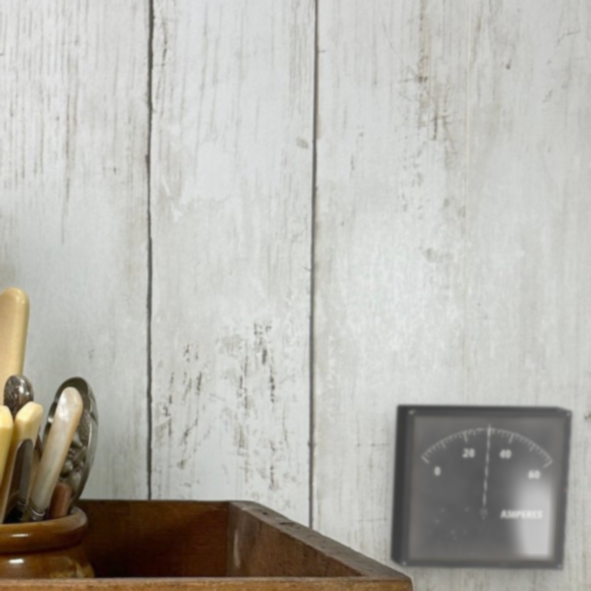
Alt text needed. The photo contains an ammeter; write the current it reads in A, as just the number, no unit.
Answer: 30
